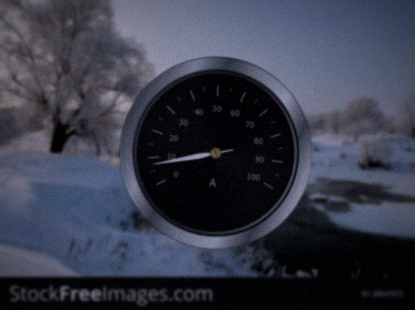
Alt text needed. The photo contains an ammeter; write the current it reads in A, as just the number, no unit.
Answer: 7.5
